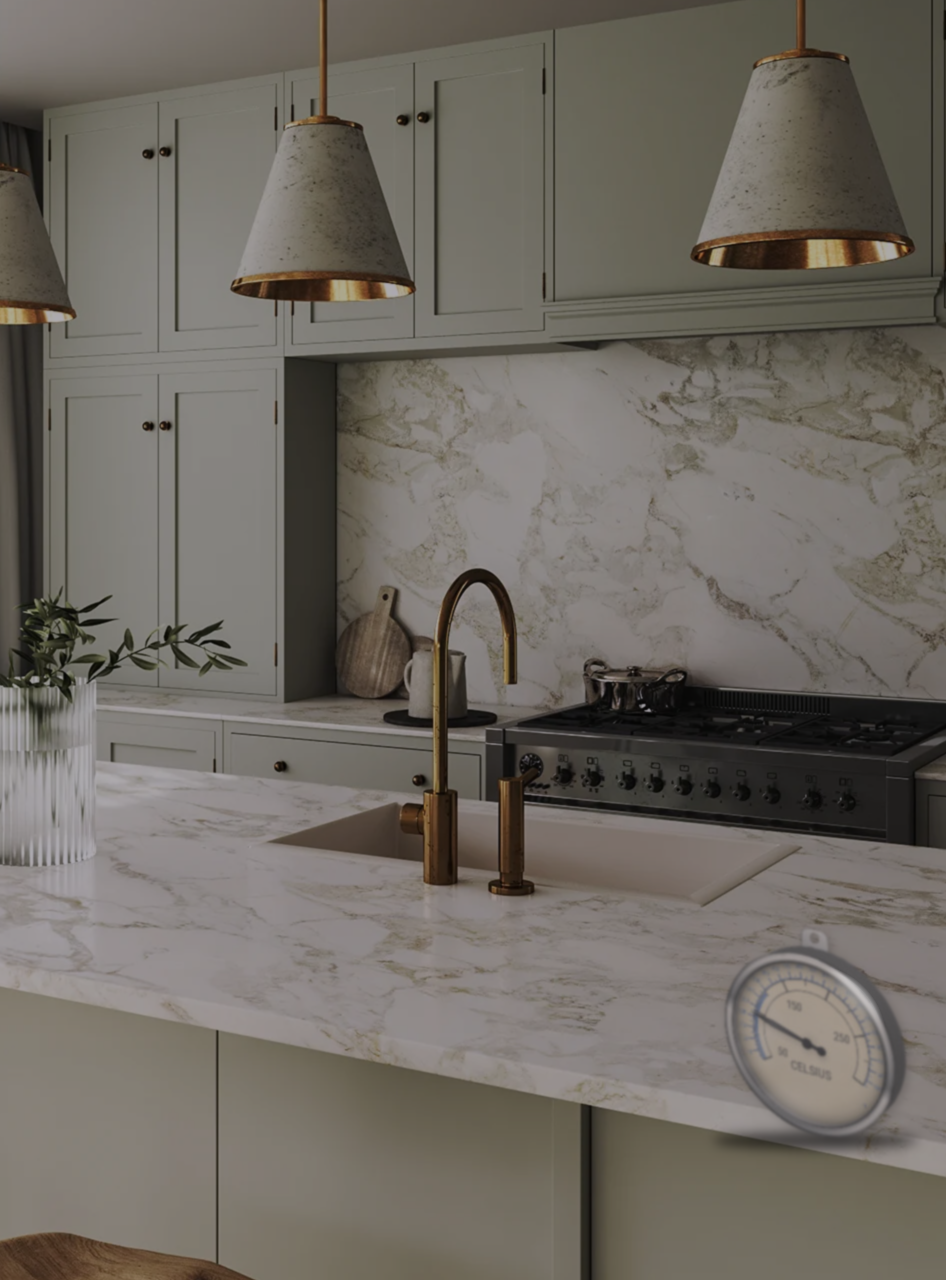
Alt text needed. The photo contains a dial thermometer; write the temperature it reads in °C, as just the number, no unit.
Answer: 100
